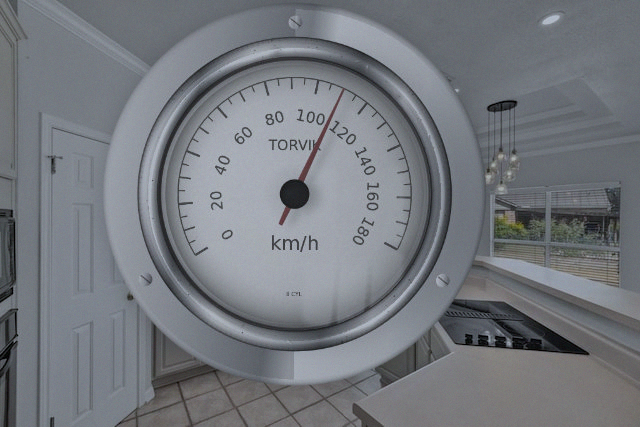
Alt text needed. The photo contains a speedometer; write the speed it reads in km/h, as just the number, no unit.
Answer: 110
